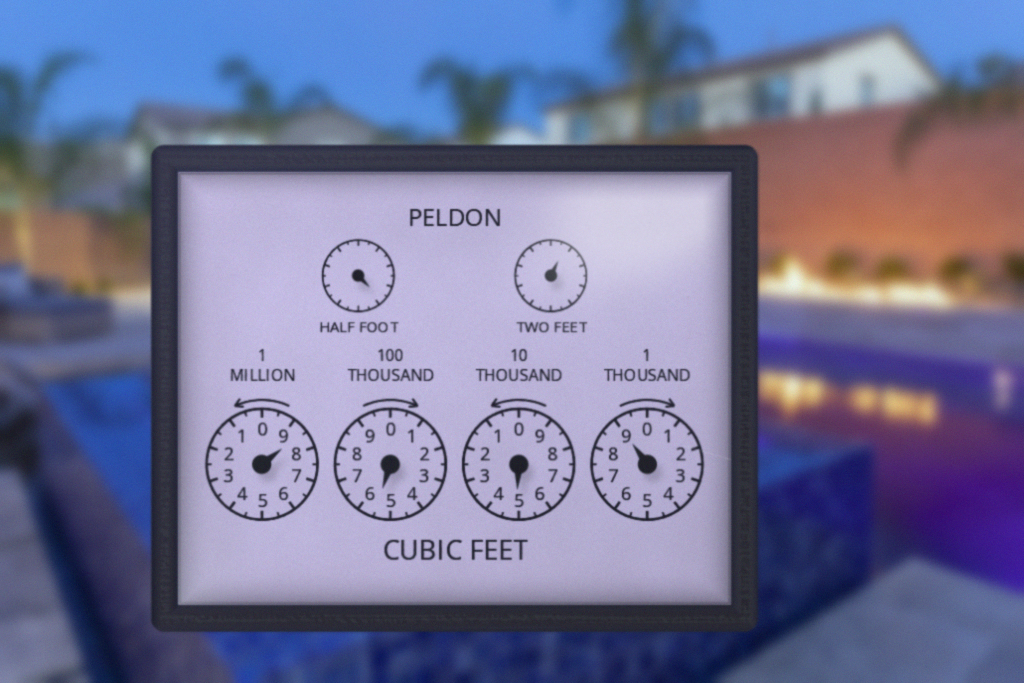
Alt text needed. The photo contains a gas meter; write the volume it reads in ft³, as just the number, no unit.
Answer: 854900
